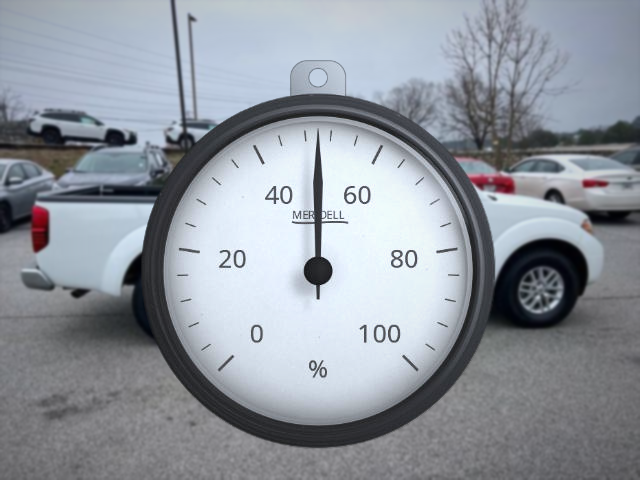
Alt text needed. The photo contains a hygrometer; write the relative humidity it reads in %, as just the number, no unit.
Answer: 50
